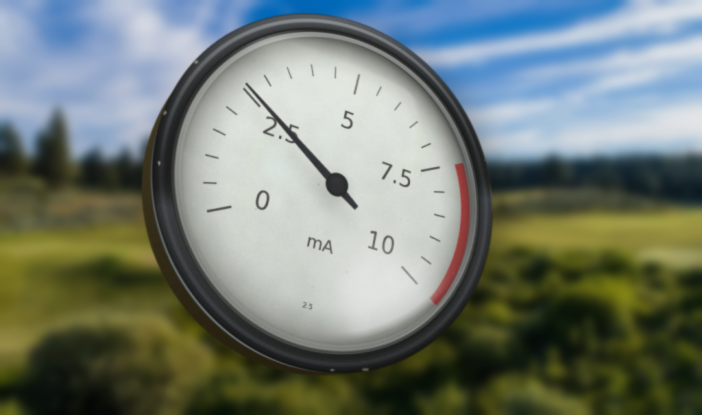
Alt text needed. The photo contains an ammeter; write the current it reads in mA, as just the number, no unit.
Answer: 2.5
